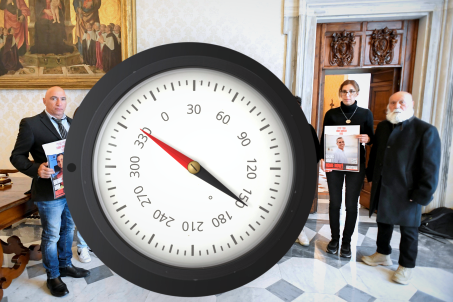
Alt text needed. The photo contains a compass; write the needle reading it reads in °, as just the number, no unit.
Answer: 335
